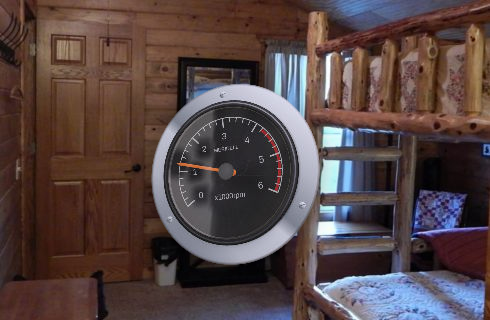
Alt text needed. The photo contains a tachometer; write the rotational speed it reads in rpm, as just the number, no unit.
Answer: 1200
